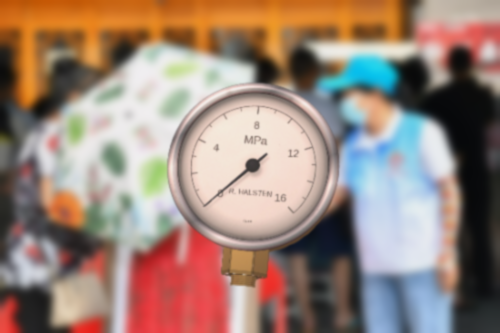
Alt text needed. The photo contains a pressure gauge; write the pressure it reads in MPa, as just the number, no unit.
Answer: 0
